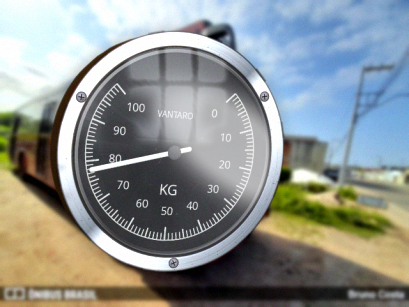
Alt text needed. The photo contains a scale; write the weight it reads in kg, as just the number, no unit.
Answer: 78
